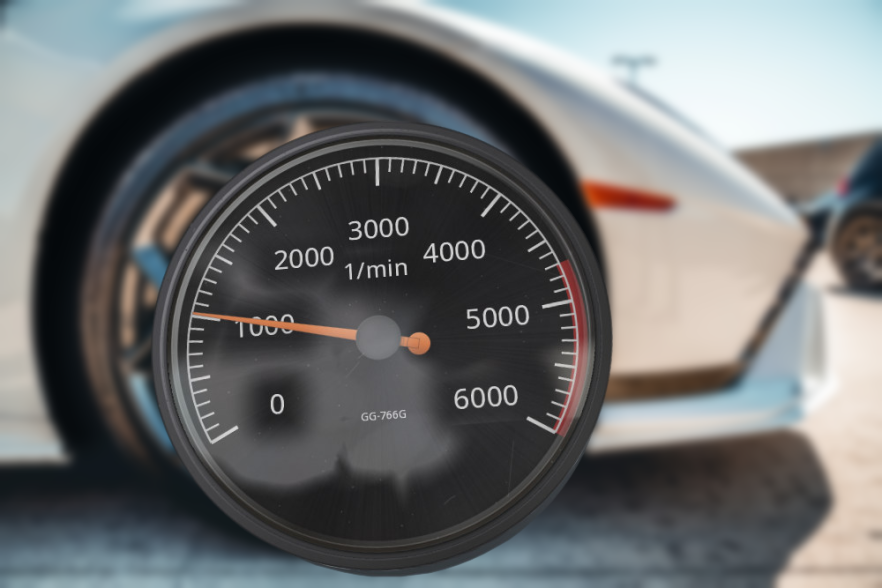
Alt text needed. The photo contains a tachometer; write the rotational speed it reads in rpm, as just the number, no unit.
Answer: 1000
